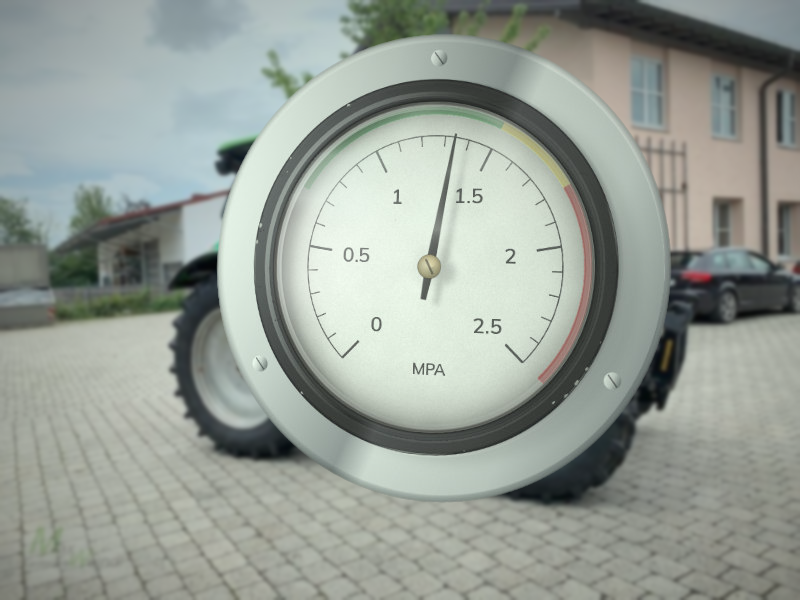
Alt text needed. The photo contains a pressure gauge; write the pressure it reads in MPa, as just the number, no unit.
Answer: 1.35
